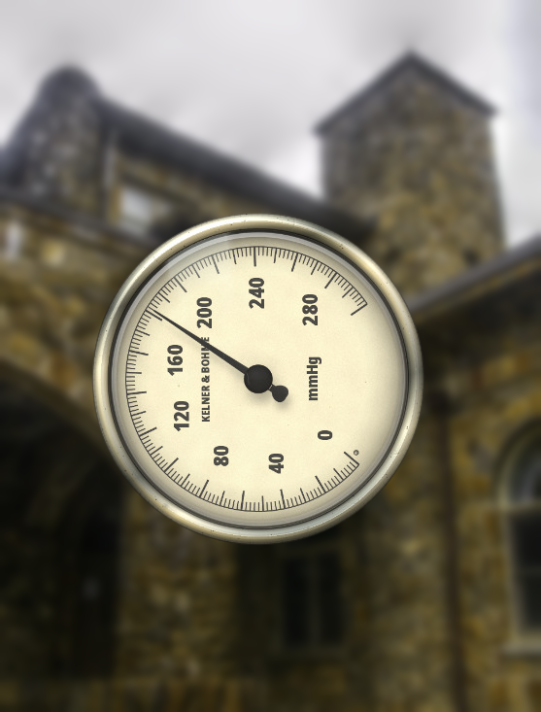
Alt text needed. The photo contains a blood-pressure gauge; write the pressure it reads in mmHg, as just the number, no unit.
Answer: 182
